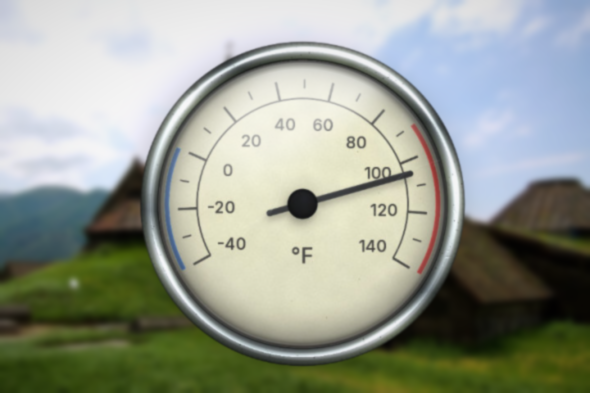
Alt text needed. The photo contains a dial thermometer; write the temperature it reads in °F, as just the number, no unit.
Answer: 105
